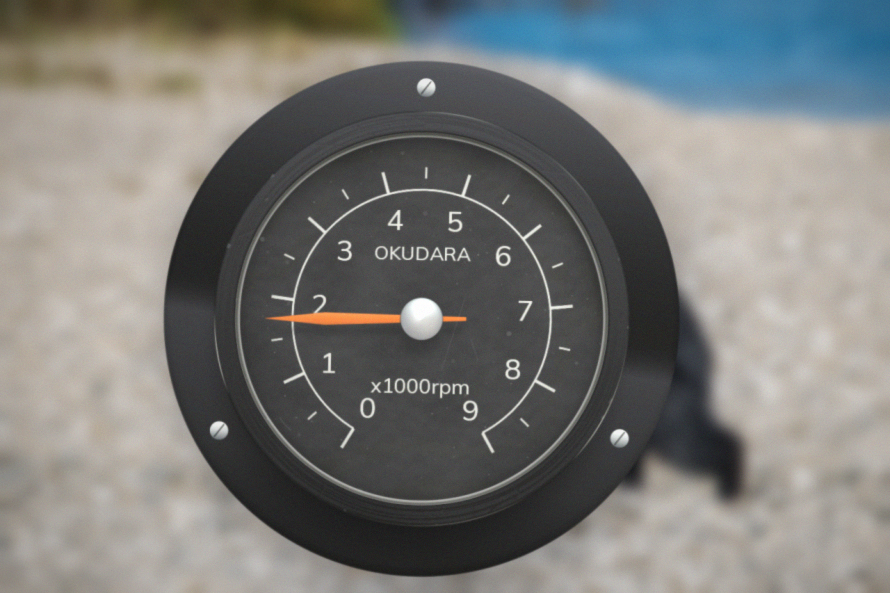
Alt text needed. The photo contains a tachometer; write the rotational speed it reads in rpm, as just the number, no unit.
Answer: 1750
